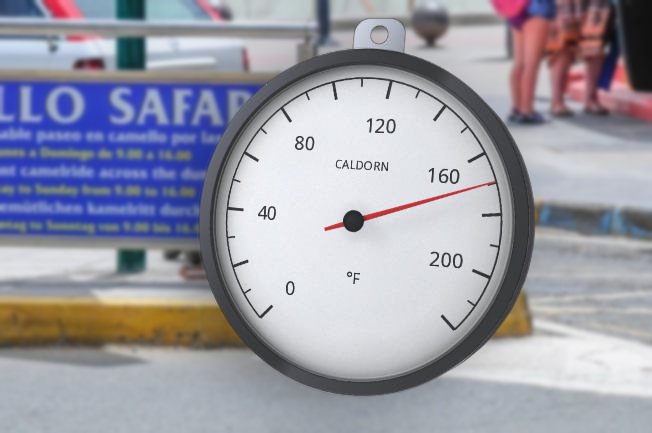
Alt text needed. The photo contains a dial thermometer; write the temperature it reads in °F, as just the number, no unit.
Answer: 170
